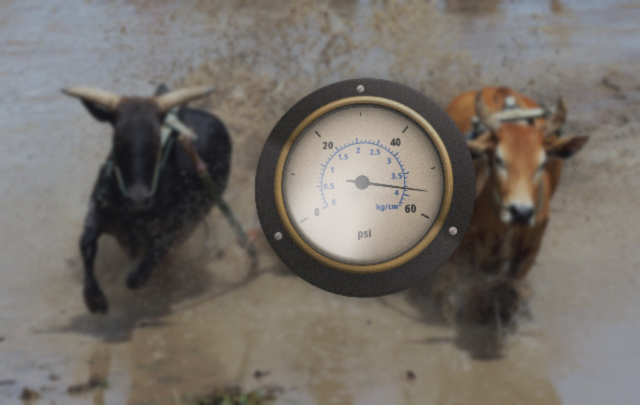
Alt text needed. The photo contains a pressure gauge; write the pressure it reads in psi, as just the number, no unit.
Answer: 55
